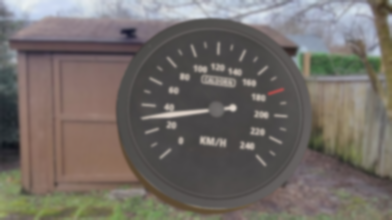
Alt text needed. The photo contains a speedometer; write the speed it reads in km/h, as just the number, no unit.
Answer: 30
